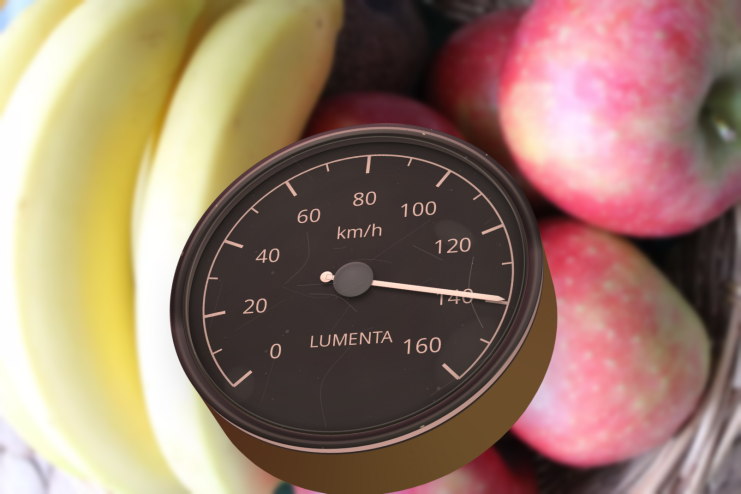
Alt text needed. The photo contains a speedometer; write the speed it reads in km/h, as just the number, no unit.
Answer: 140
